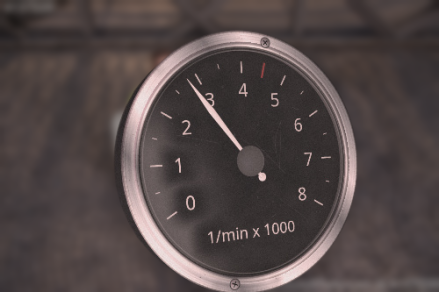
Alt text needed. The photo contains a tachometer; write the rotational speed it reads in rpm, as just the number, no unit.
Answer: 2750
